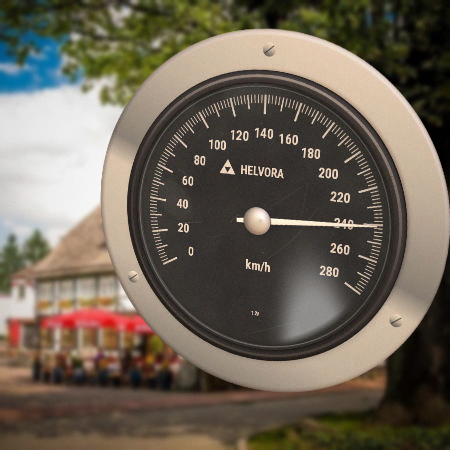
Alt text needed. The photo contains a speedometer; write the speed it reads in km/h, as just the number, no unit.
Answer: 240
